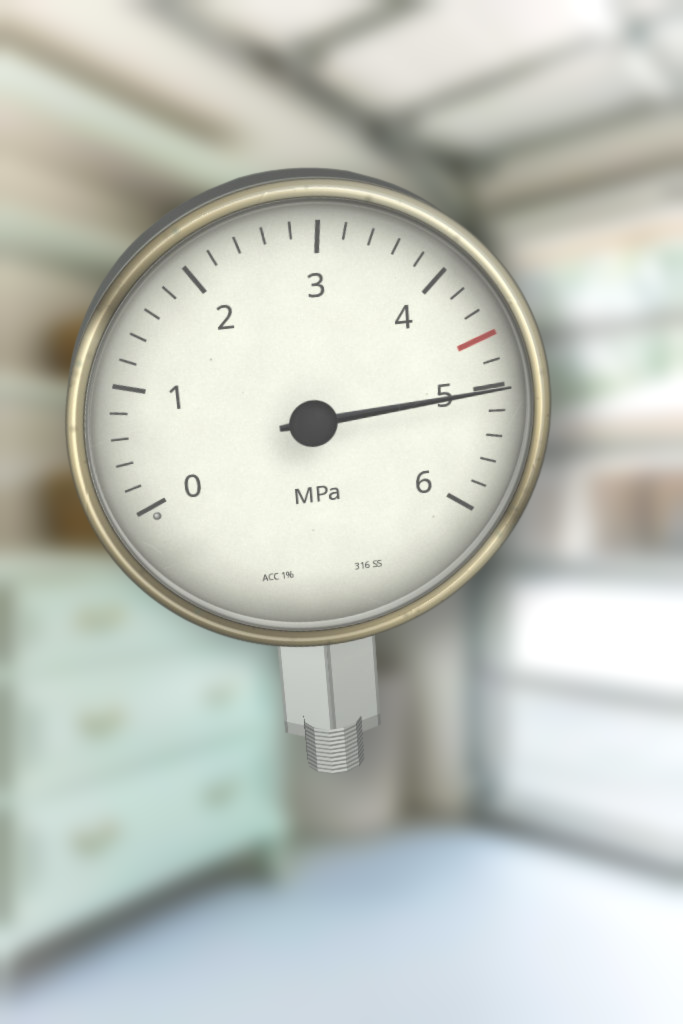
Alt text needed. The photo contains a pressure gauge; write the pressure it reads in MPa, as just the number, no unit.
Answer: 5
